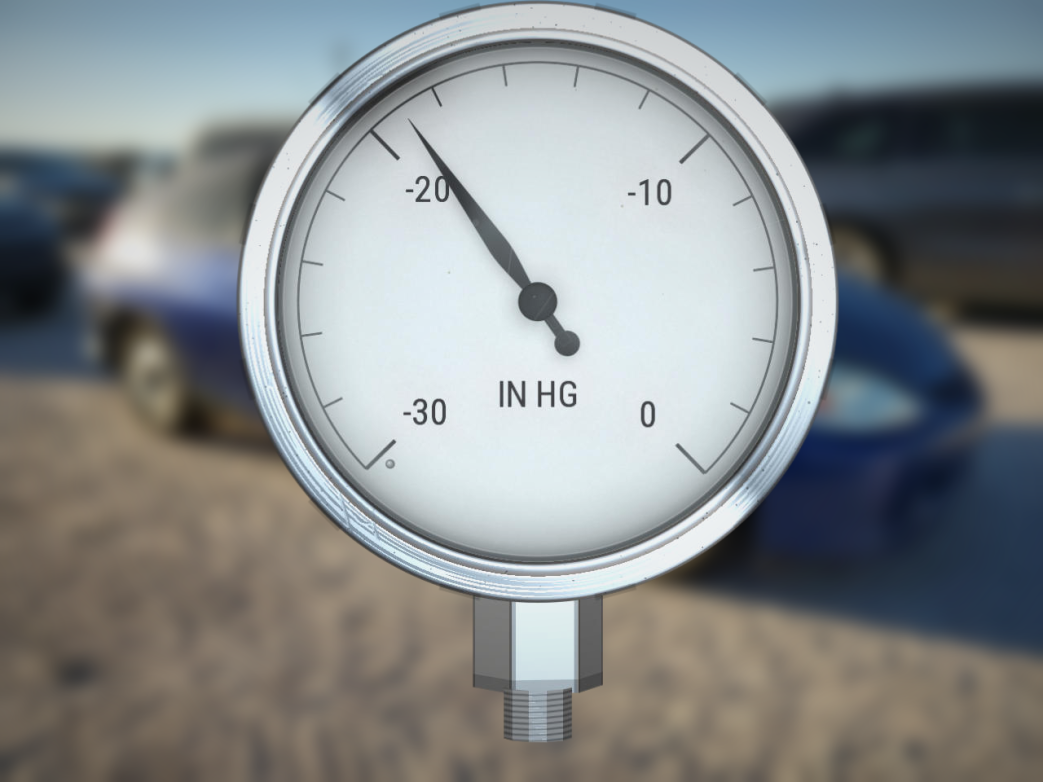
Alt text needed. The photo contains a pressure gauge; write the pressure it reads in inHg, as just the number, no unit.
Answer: -19
